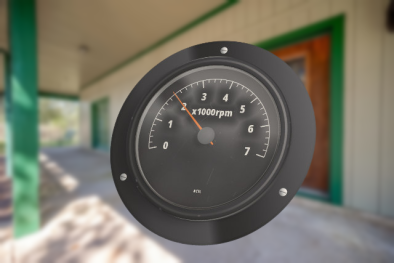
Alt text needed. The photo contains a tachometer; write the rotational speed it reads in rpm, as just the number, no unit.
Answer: 2000
